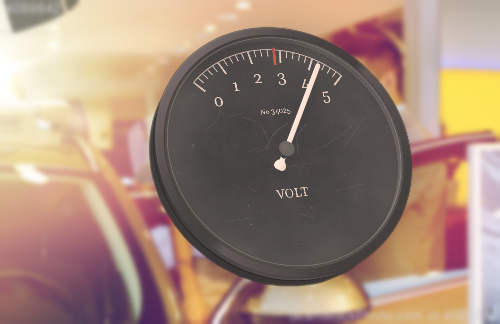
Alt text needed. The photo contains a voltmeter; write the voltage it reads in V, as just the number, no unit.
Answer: 4.2
